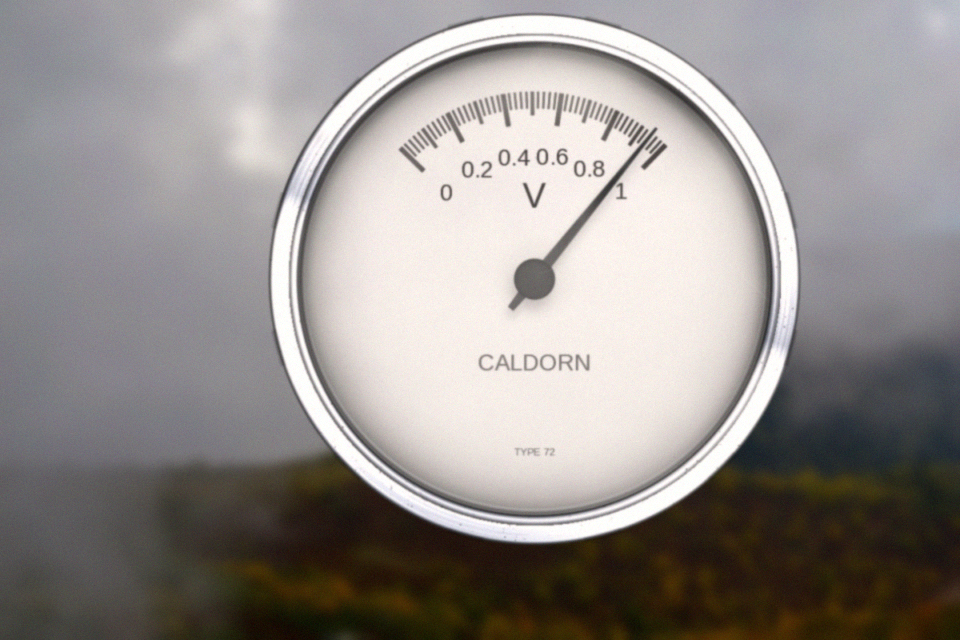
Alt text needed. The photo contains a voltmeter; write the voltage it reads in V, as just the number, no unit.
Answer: 0.94
